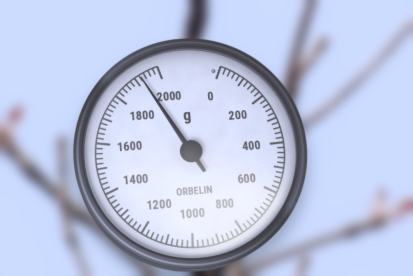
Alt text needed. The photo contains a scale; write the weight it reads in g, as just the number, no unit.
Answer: 1920
